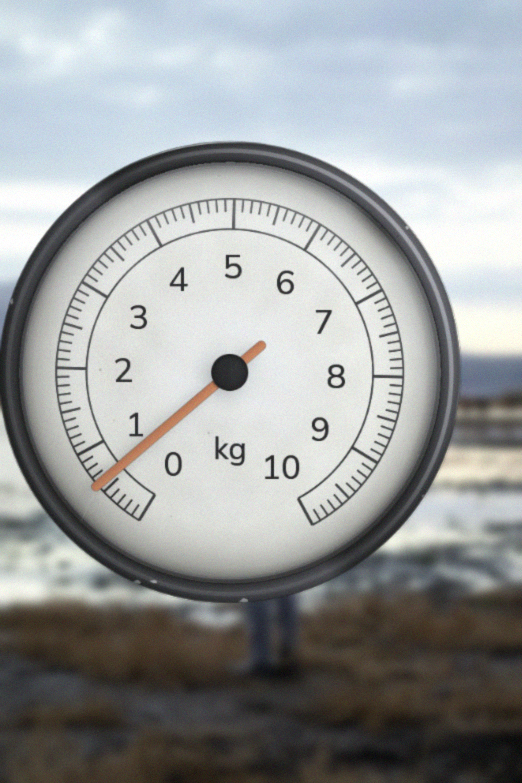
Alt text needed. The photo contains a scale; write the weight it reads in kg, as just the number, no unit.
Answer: 0.6
